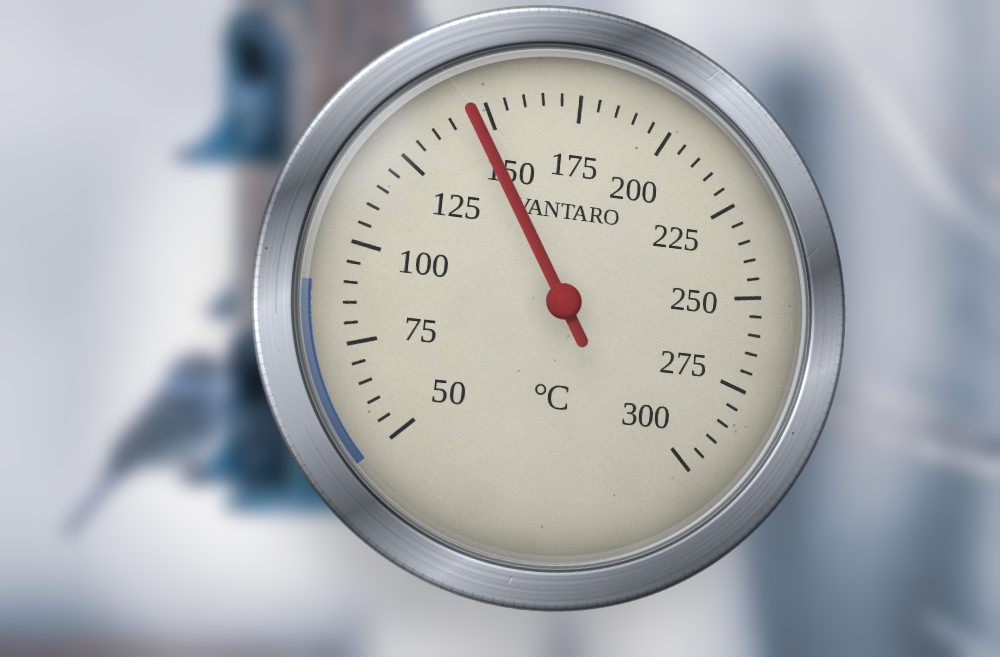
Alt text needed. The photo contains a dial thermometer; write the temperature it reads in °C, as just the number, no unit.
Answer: 145
